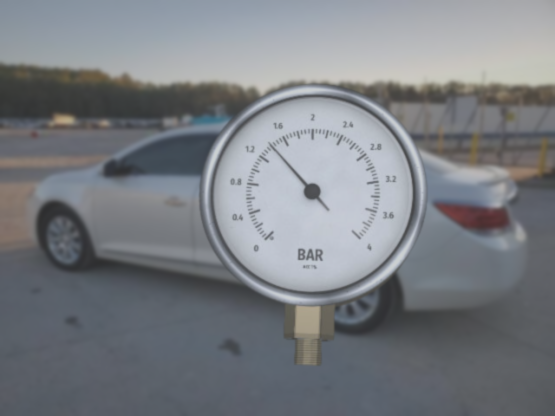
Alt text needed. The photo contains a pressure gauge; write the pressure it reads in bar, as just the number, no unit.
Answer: 1.4
